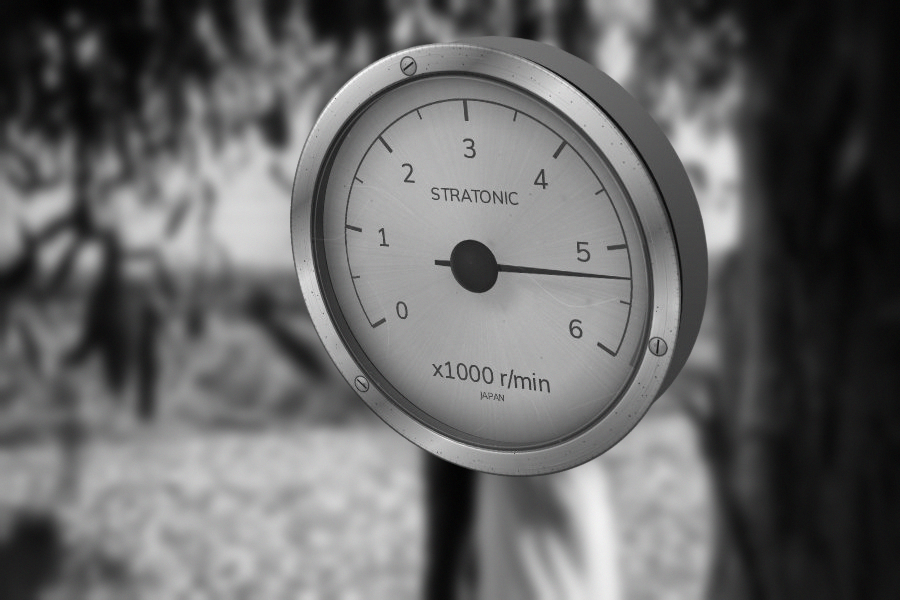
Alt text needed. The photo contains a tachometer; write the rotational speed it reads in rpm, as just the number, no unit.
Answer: 5250
